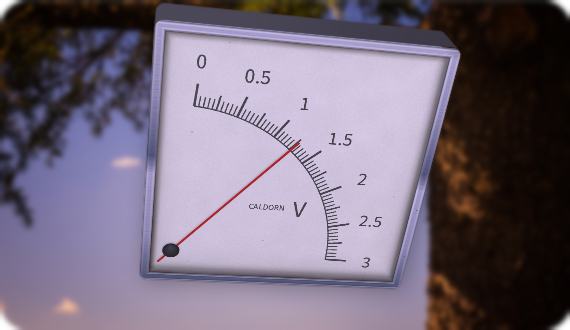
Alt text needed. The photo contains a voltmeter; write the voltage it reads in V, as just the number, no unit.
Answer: 1.25
